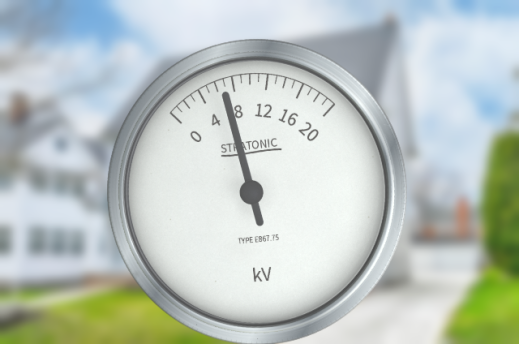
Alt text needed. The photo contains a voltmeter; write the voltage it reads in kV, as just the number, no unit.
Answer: 7
